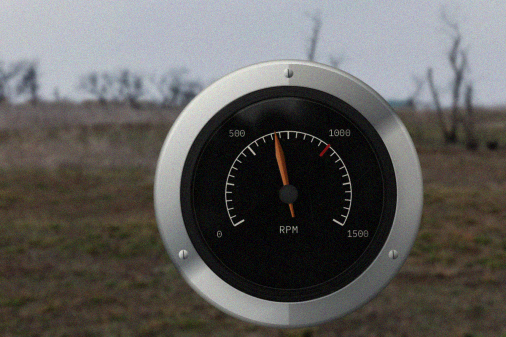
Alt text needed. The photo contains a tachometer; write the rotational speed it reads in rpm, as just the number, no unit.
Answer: 675
